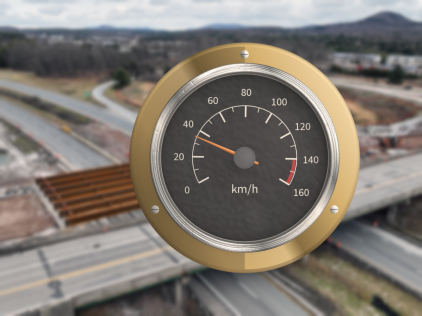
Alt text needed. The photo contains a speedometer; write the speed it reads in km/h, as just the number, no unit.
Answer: 35
